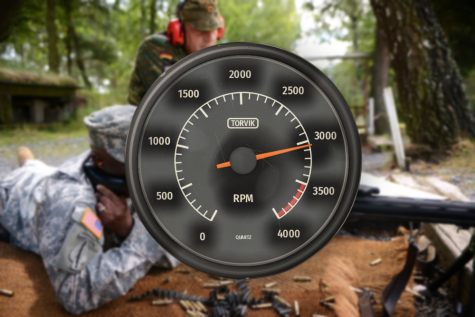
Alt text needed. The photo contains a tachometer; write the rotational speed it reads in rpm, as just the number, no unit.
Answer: 3050
